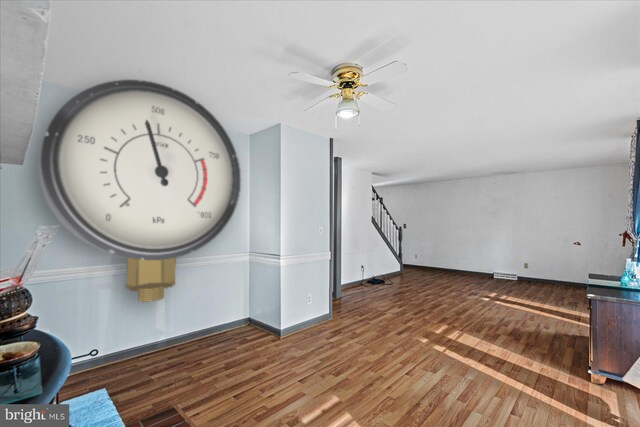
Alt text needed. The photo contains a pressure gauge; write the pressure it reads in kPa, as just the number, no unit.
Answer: 450
